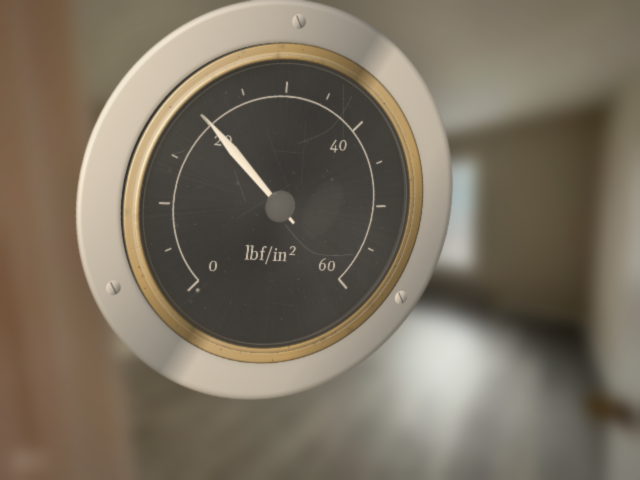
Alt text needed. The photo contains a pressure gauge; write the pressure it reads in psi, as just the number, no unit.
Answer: 20
